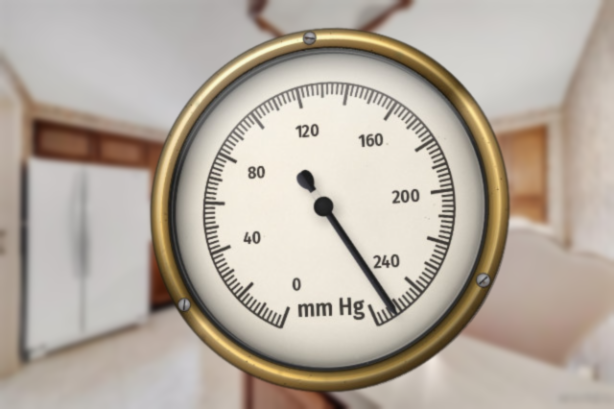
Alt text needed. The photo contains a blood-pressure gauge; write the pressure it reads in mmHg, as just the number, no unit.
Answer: 252
